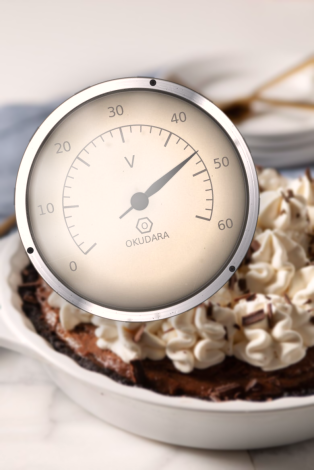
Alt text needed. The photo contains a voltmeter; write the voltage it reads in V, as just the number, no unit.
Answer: 46
